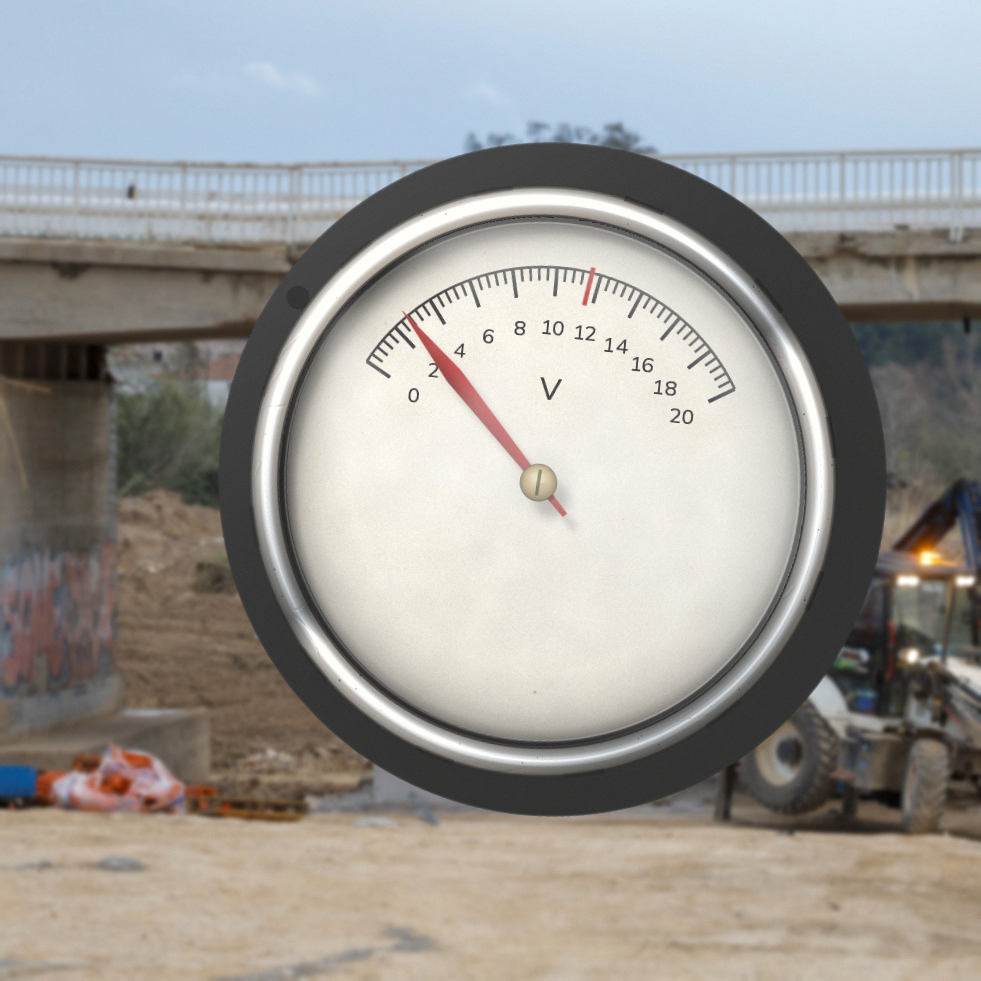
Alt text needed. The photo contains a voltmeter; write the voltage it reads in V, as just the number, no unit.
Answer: 2.8
